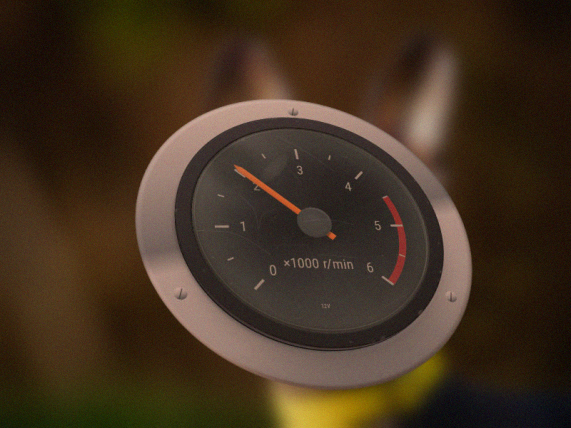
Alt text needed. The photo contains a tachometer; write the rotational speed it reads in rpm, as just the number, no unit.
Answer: 2000
